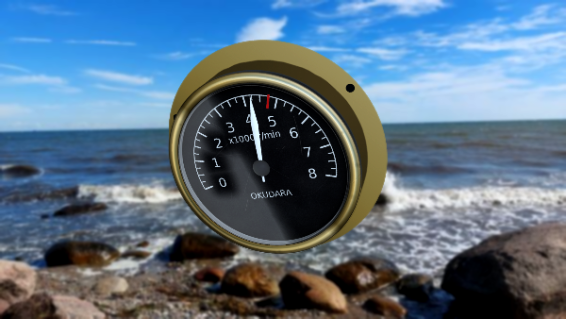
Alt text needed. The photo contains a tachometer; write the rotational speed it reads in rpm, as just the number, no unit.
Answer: 4250
